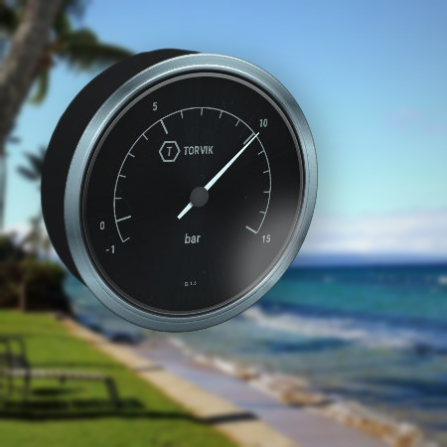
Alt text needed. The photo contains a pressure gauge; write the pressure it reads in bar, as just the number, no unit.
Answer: 10
